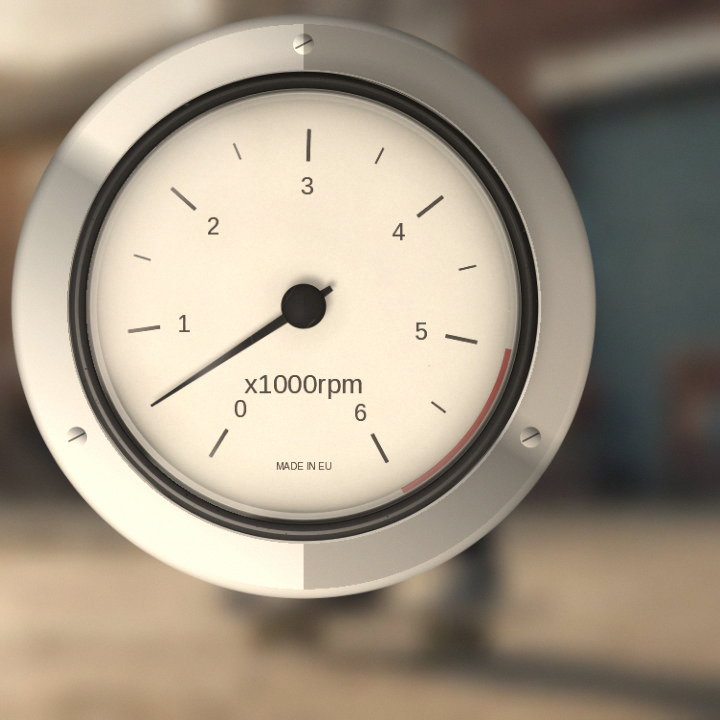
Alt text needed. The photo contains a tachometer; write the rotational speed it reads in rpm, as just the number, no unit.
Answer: 500
